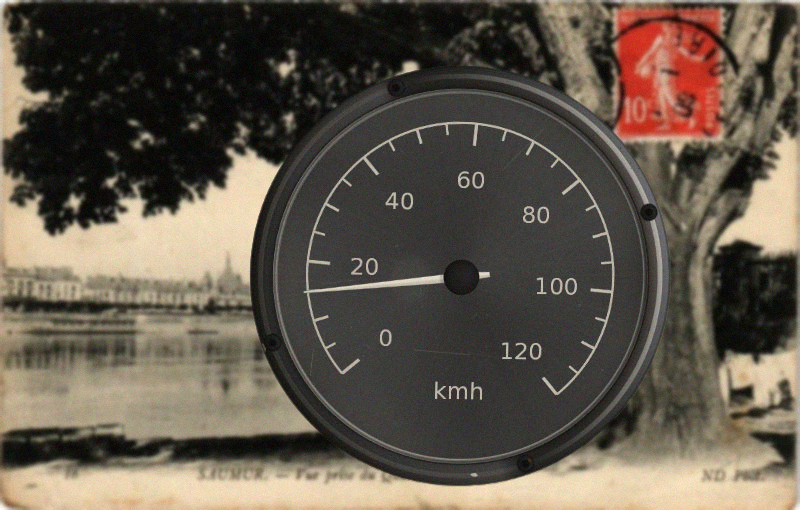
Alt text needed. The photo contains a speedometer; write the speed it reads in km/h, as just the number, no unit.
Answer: 15
